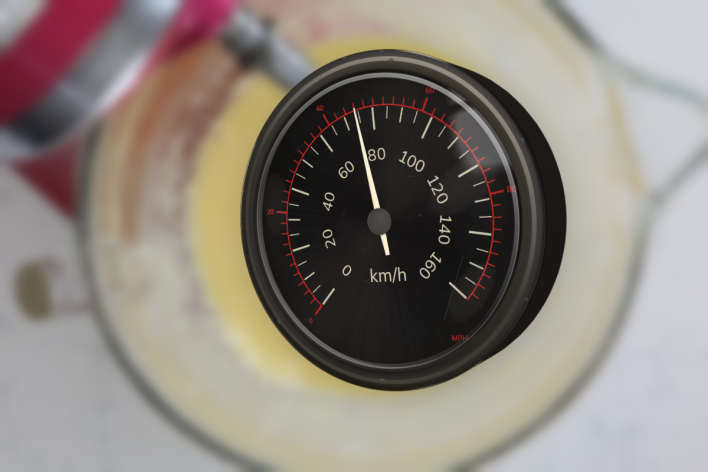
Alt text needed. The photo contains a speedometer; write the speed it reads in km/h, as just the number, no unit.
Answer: 75
